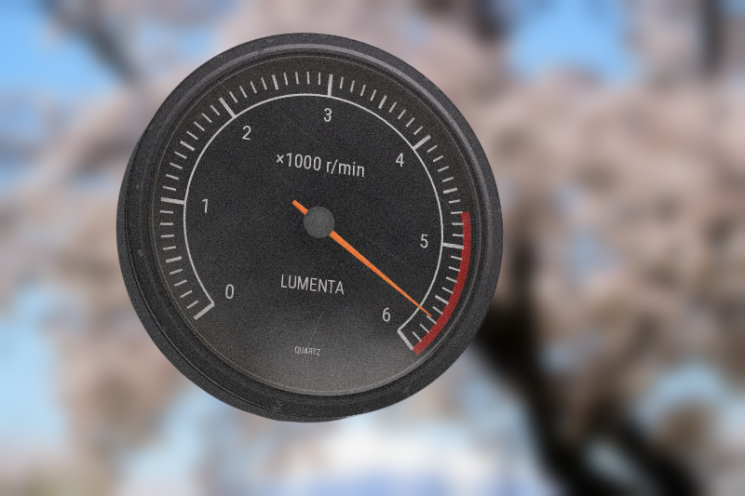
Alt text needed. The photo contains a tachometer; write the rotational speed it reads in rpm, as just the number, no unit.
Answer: 5700
